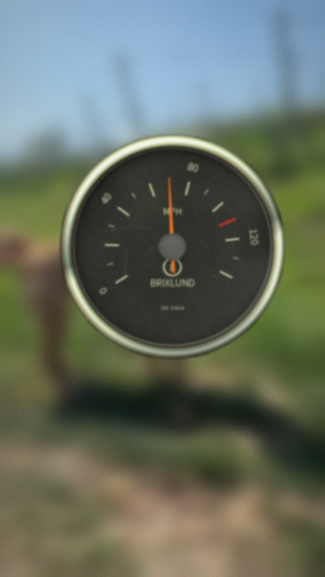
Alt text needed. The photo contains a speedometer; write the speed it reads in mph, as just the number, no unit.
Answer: 70
